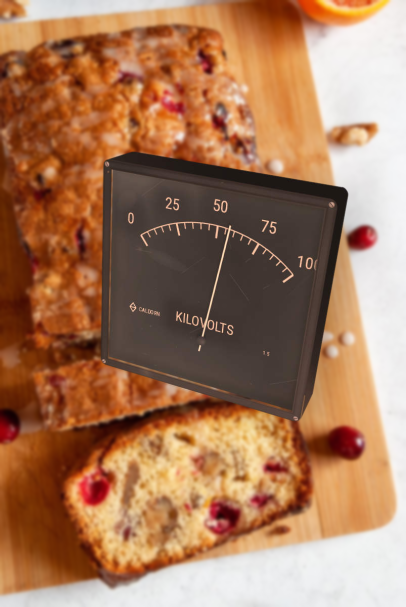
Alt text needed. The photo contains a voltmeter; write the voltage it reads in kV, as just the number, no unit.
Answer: 57.5
